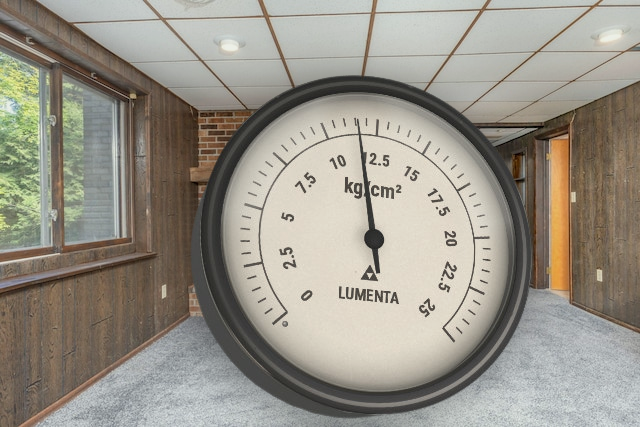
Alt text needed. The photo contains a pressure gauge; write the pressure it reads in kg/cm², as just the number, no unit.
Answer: 11.5
